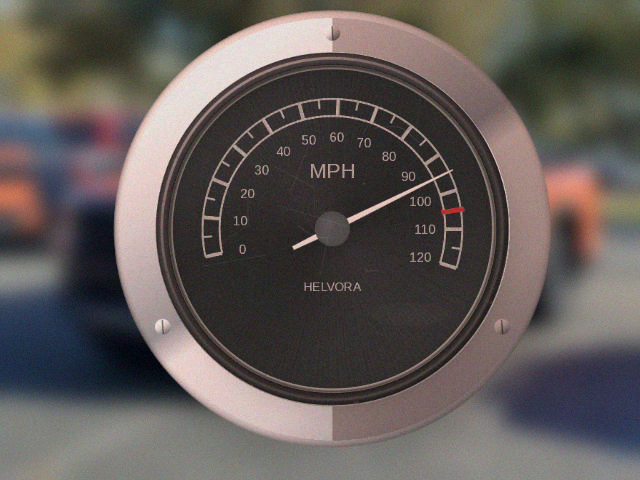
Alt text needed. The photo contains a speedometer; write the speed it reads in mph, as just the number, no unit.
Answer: 95
